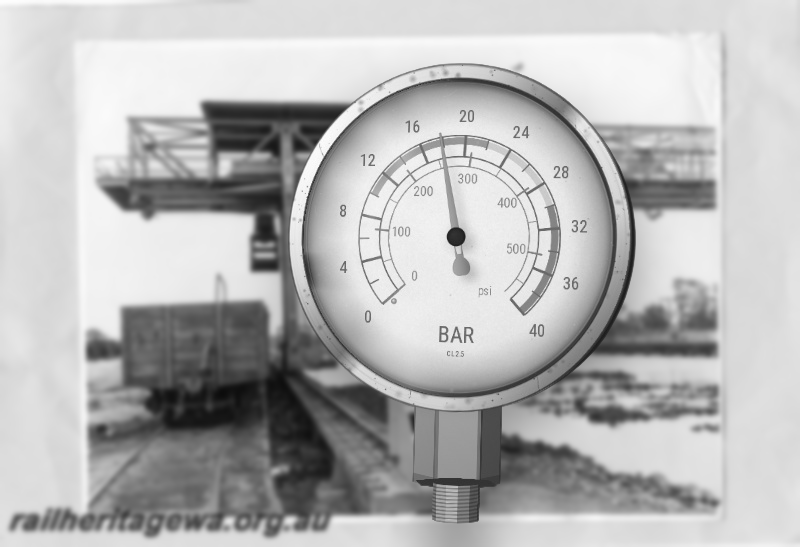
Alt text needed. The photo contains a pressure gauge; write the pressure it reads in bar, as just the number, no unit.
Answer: 18
